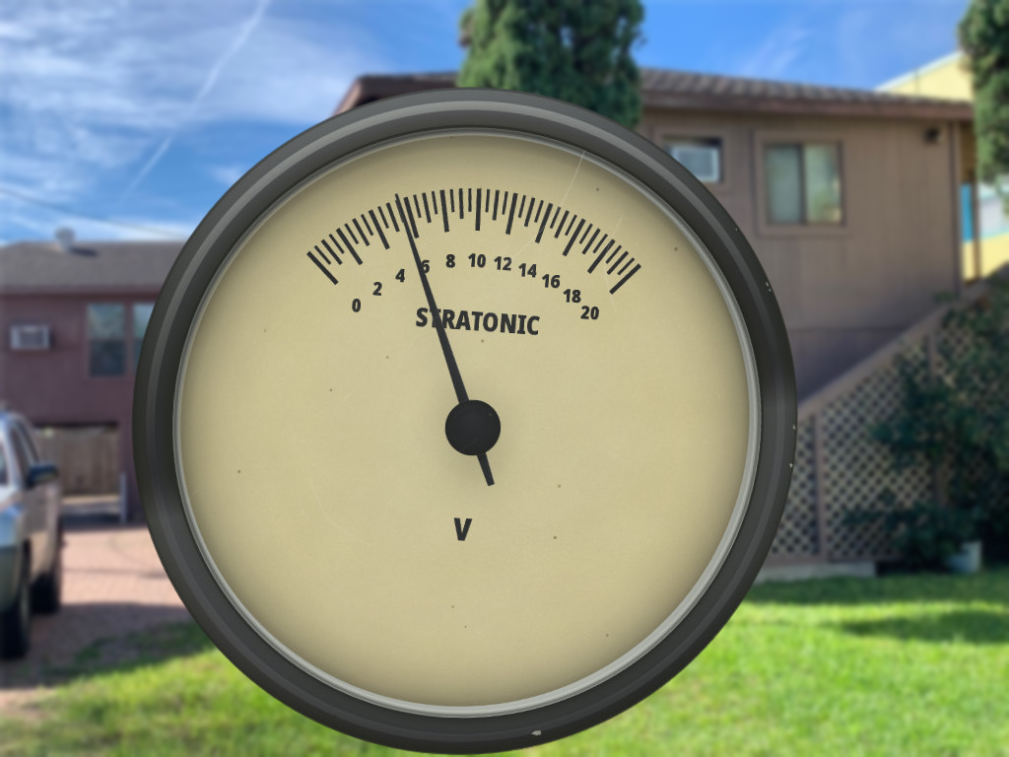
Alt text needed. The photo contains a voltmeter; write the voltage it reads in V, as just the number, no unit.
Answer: 5.5
